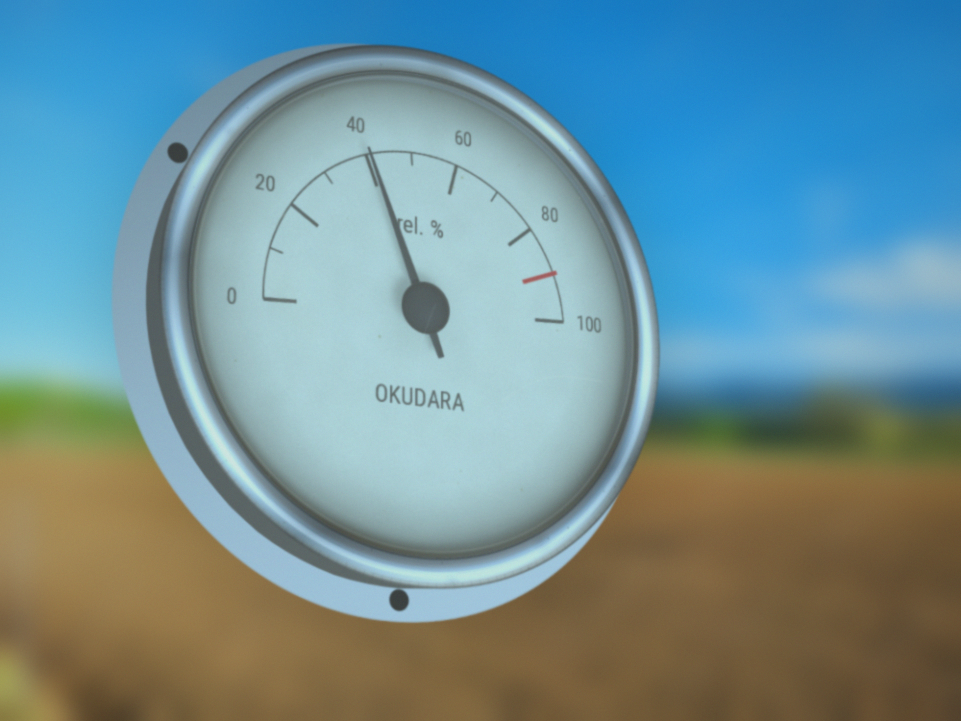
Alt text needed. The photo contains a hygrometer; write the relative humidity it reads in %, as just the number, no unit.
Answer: 40
